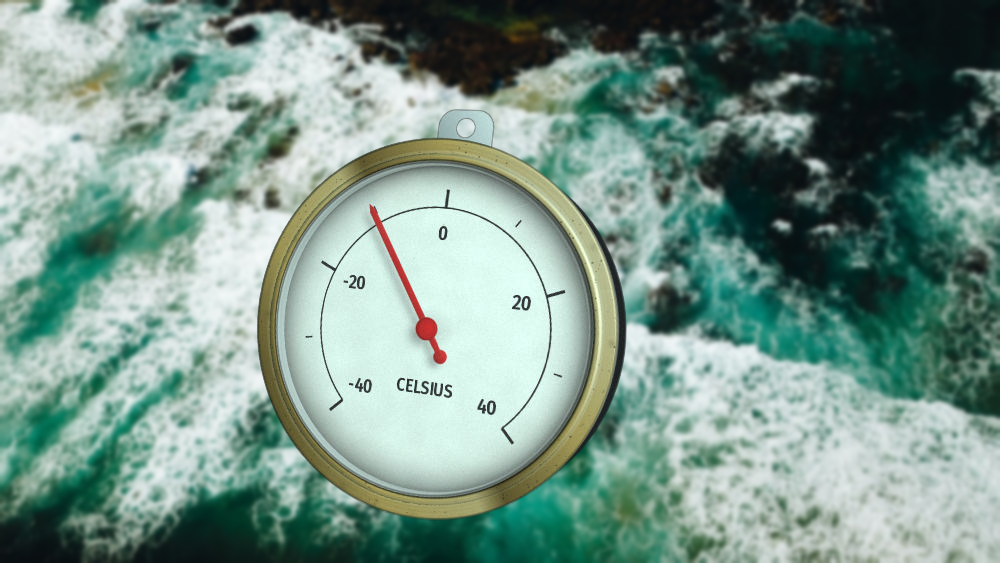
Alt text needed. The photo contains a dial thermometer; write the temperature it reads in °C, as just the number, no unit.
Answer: -10
